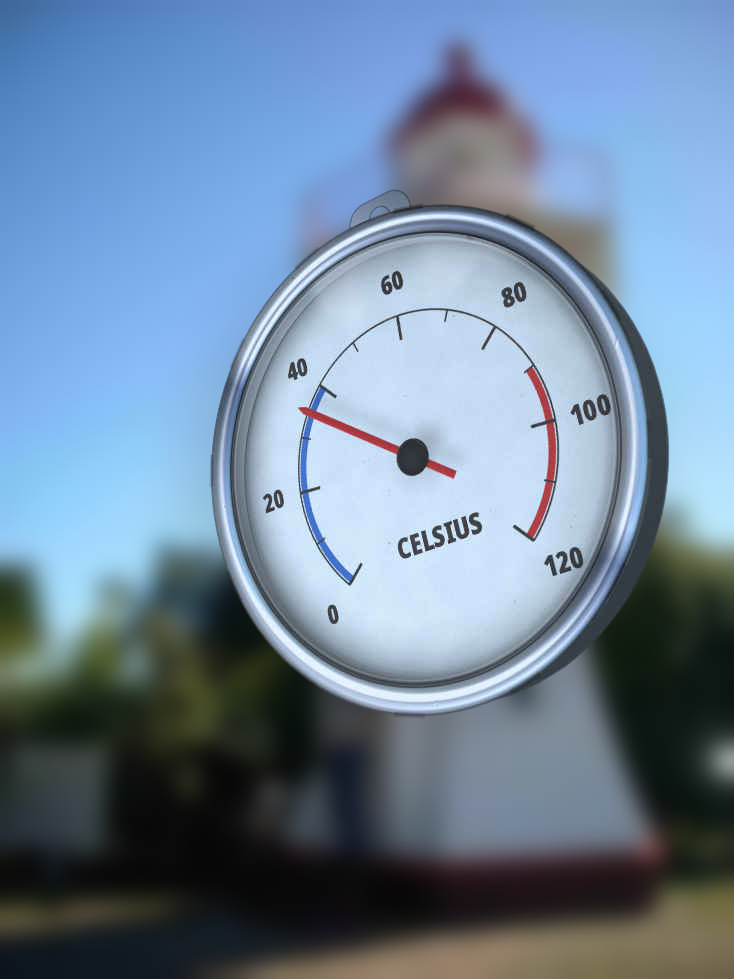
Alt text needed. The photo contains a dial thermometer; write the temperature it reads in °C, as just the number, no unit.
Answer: 35
